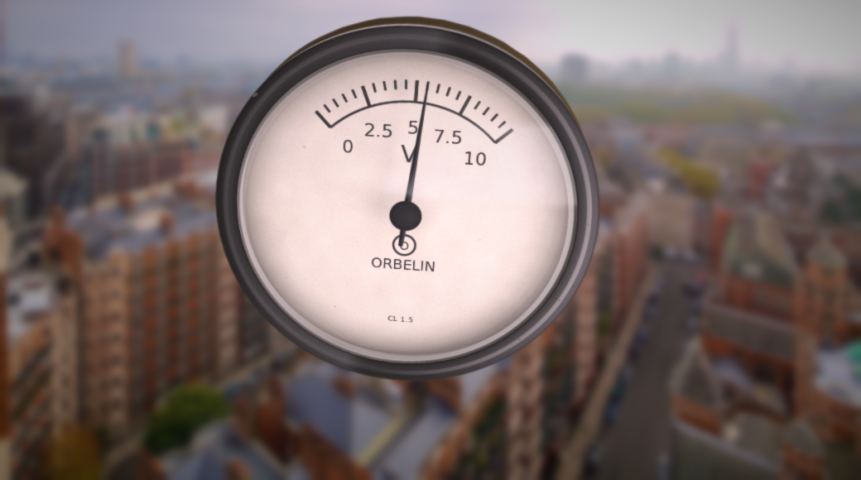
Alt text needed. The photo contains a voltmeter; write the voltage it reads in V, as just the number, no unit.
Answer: 5.5
